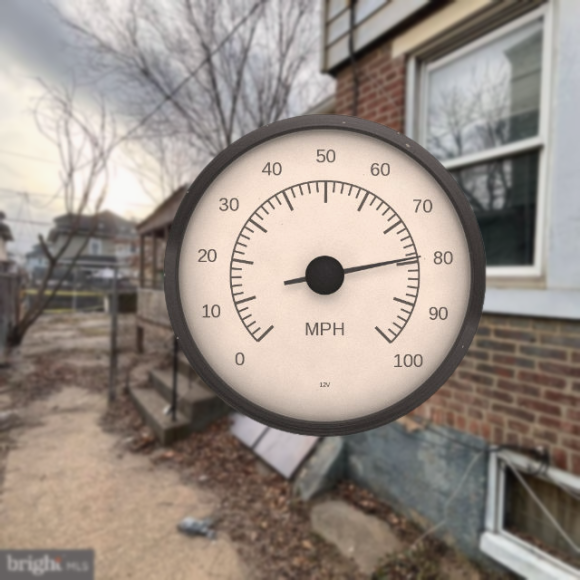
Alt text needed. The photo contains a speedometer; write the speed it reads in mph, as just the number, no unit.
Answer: 79
